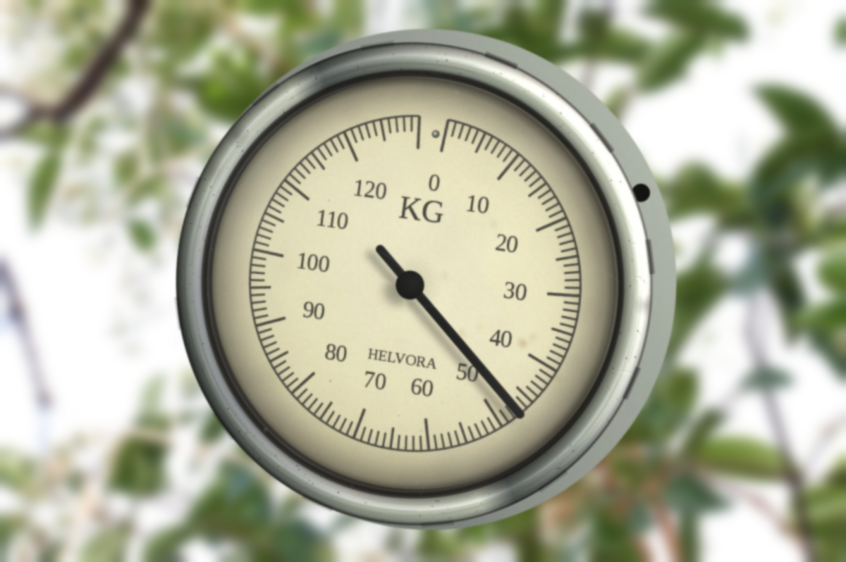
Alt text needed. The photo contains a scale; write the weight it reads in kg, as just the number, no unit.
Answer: 47
